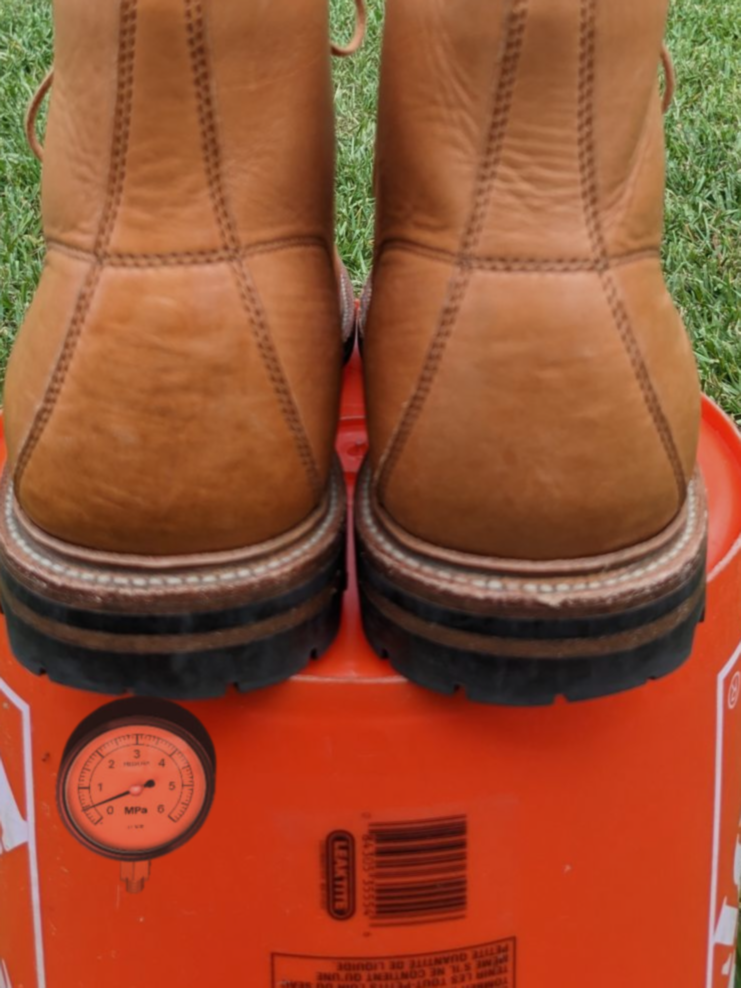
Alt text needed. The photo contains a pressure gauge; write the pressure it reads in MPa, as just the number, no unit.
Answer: 0.5
